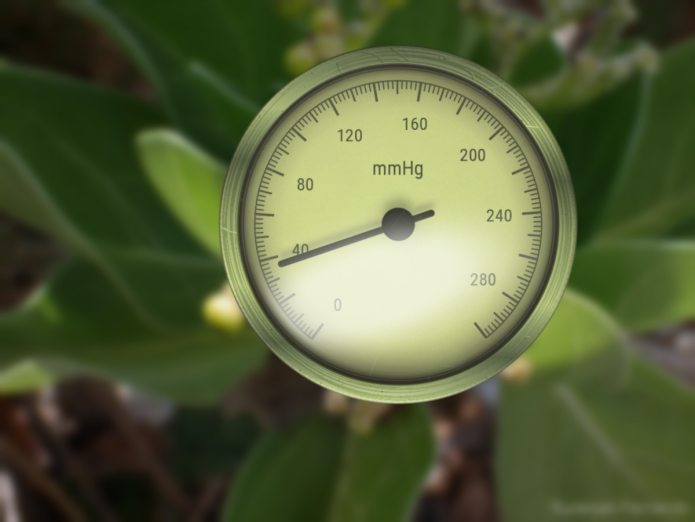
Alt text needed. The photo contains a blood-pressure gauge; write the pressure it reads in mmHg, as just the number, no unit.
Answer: 36
